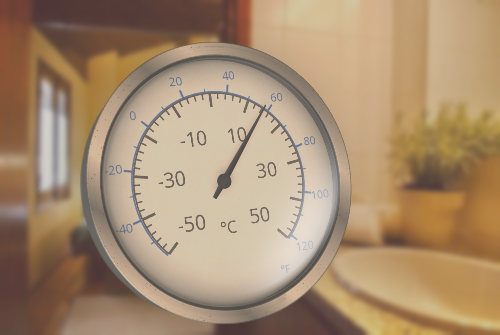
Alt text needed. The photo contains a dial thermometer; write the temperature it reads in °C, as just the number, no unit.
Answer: 14
